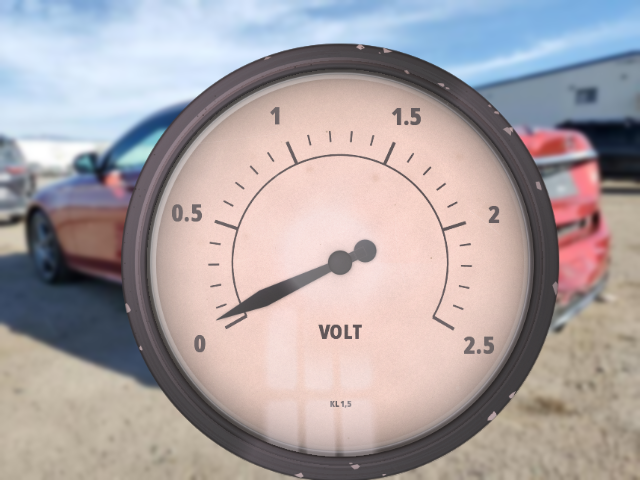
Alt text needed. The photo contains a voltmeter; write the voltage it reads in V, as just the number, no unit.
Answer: 0.05
